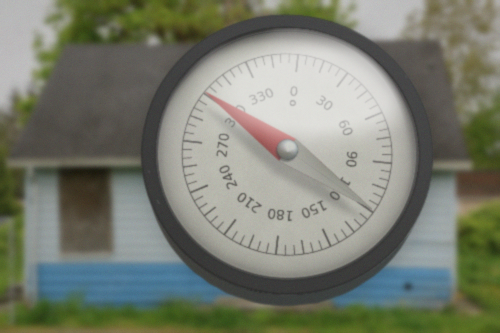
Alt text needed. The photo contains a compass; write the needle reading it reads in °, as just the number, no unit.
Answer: 300
